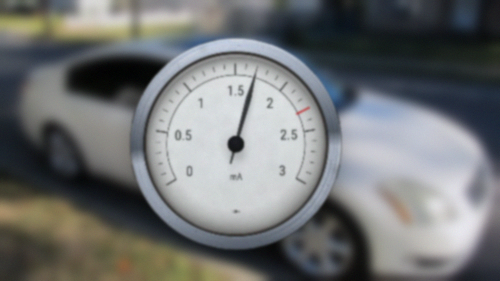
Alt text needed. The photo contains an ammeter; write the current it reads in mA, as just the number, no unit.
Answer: 1.7
